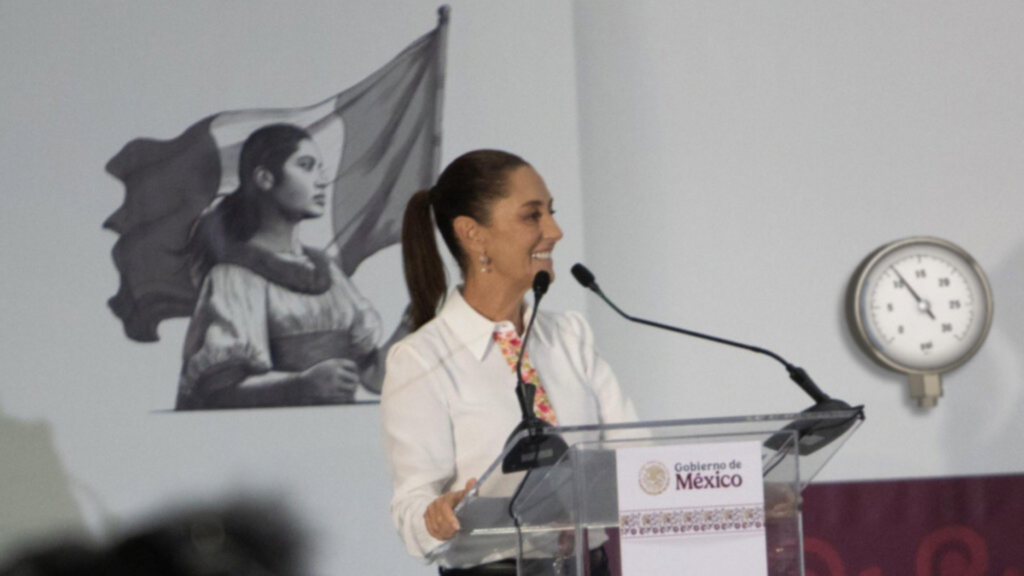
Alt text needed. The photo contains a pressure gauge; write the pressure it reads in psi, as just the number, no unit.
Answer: 11
